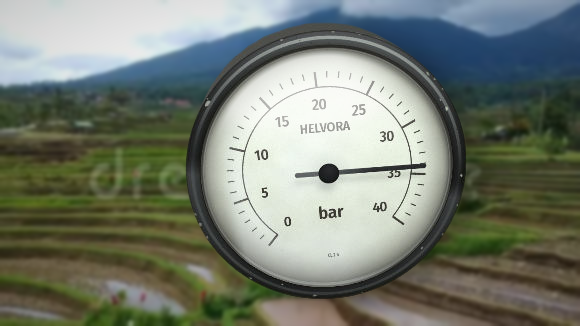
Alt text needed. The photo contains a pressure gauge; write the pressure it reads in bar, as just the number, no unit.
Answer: 34
